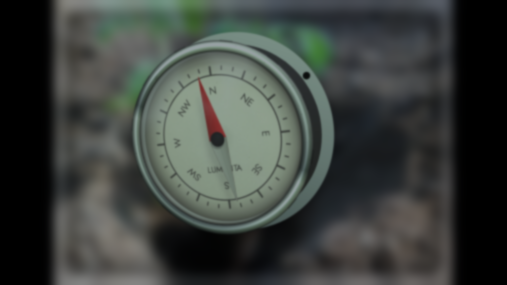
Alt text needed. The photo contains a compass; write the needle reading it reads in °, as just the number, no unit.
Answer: 350
